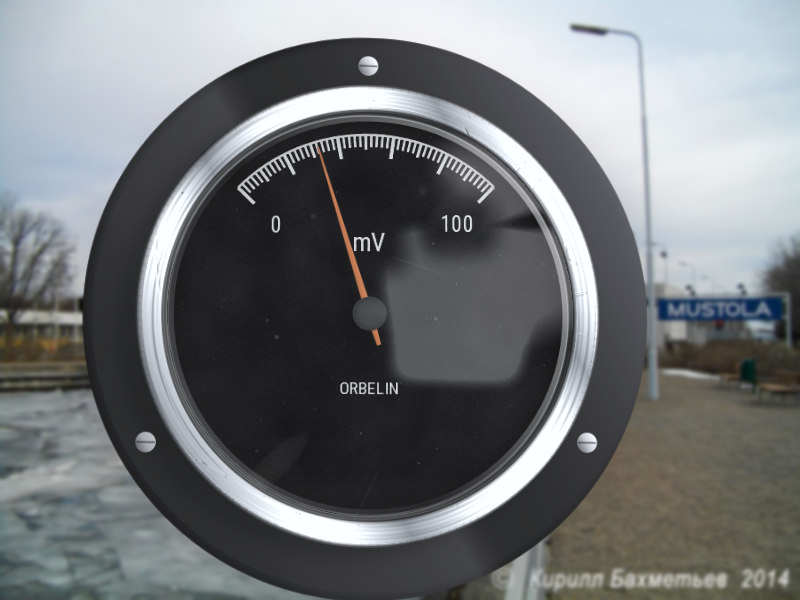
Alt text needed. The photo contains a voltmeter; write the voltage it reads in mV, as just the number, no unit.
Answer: 32
